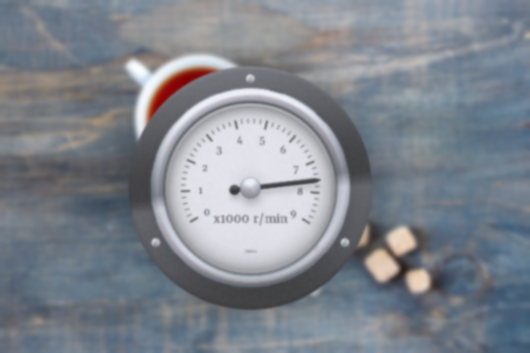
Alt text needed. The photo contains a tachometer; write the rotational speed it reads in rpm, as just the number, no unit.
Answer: 7600
